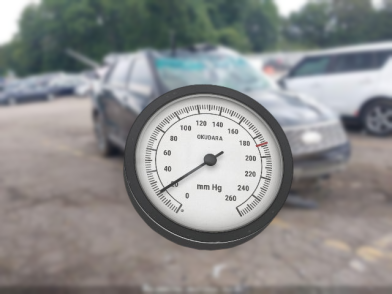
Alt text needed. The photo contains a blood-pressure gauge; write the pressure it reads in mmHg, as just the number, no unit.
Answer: 20
